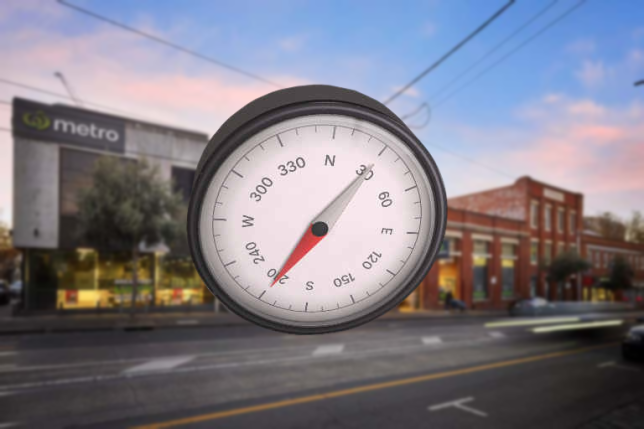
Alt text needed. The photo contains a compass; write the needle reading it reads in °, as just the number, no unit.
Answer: 210
